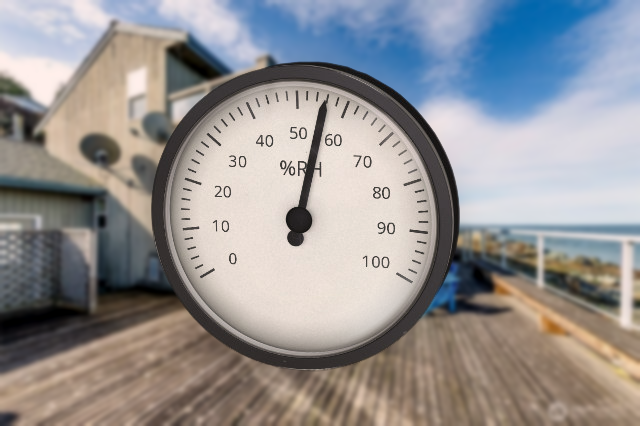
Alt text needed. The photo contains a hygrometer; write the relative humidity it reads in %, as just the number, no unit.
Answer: 56
